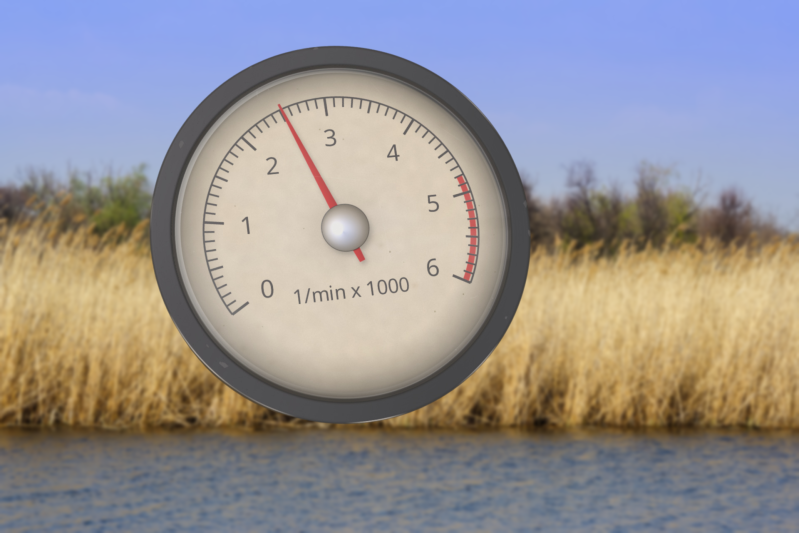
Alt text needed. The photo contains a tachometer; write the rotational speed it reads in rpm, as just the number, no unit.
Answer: 2500
